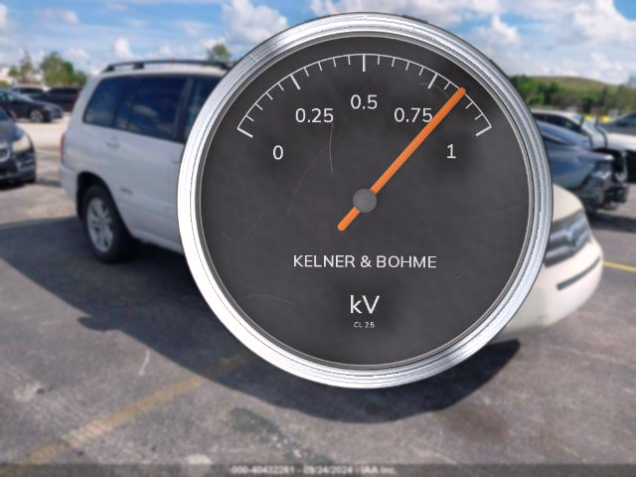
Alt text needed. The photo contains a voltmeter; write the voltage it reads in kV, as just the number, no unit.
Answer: 0.85
